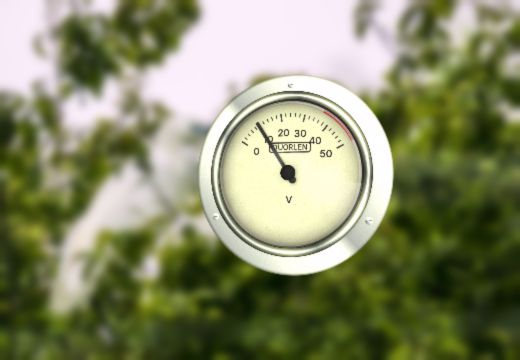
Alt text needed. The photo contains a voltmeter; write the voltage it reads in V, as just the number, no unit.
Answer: 10
